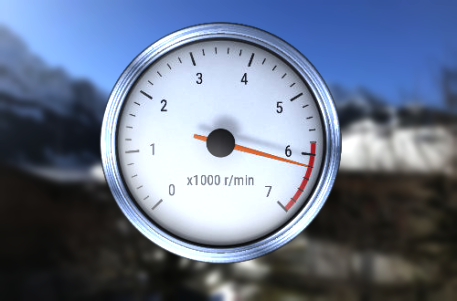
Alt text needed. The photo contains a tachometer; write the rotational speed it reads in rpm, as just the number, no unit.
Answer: 6200
